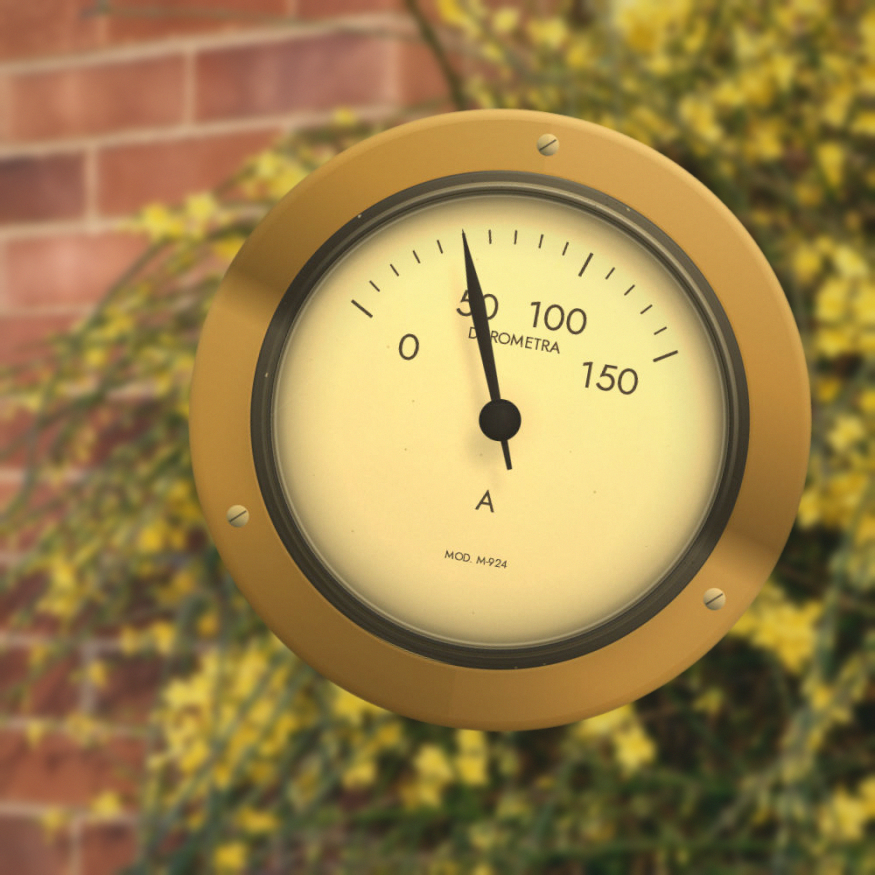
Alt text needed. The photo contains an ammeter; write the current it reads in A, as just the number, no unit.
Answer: 50
